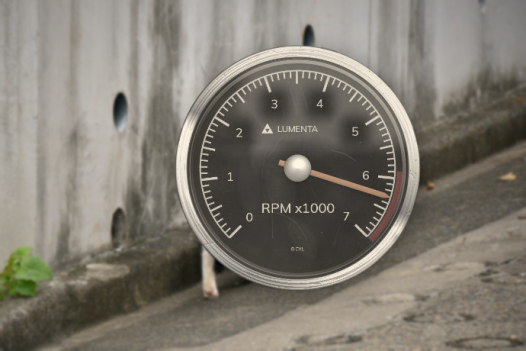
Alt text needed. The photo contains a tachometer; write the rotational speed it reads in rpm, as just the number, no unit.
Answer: 6300
